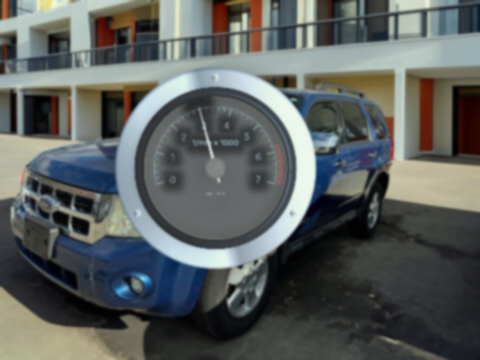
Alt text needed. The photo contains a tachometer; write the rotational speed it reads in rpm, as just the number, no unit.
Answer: 3000
